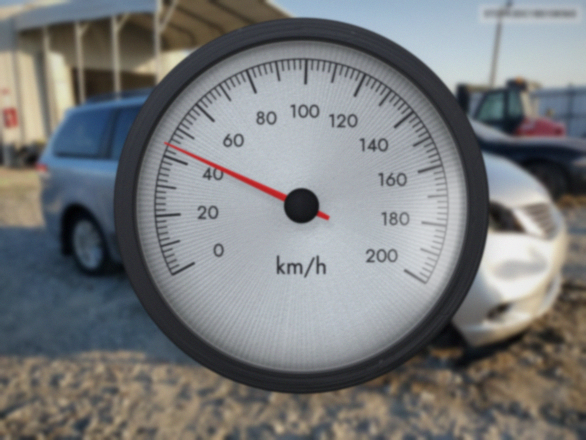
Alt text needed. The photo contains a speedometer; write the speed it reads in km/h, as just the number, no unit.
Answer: 44
